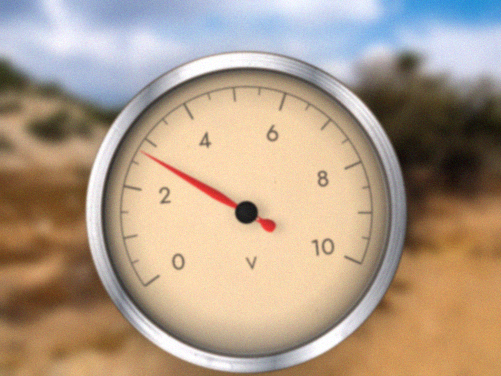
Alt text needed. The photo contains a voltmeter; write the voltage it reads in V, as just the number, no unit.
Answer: 2.75
